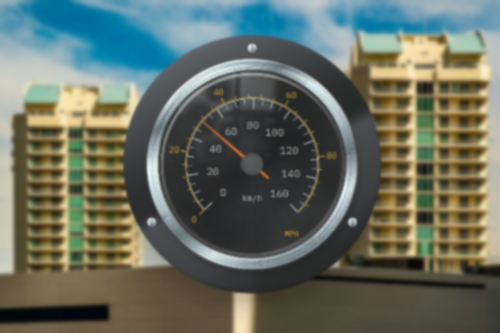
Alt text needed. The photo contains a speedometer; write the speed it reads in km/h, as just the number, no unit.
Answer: 50
